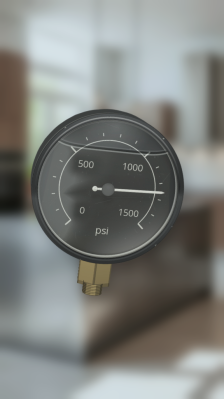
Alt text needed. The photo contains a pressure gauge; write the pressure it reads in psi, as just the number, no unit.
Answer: 1250
